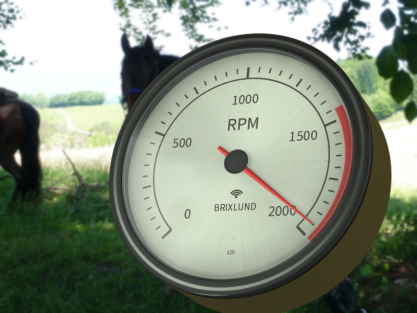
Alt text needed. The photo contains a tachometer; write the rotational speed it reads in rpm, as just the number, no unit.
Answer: 1950
